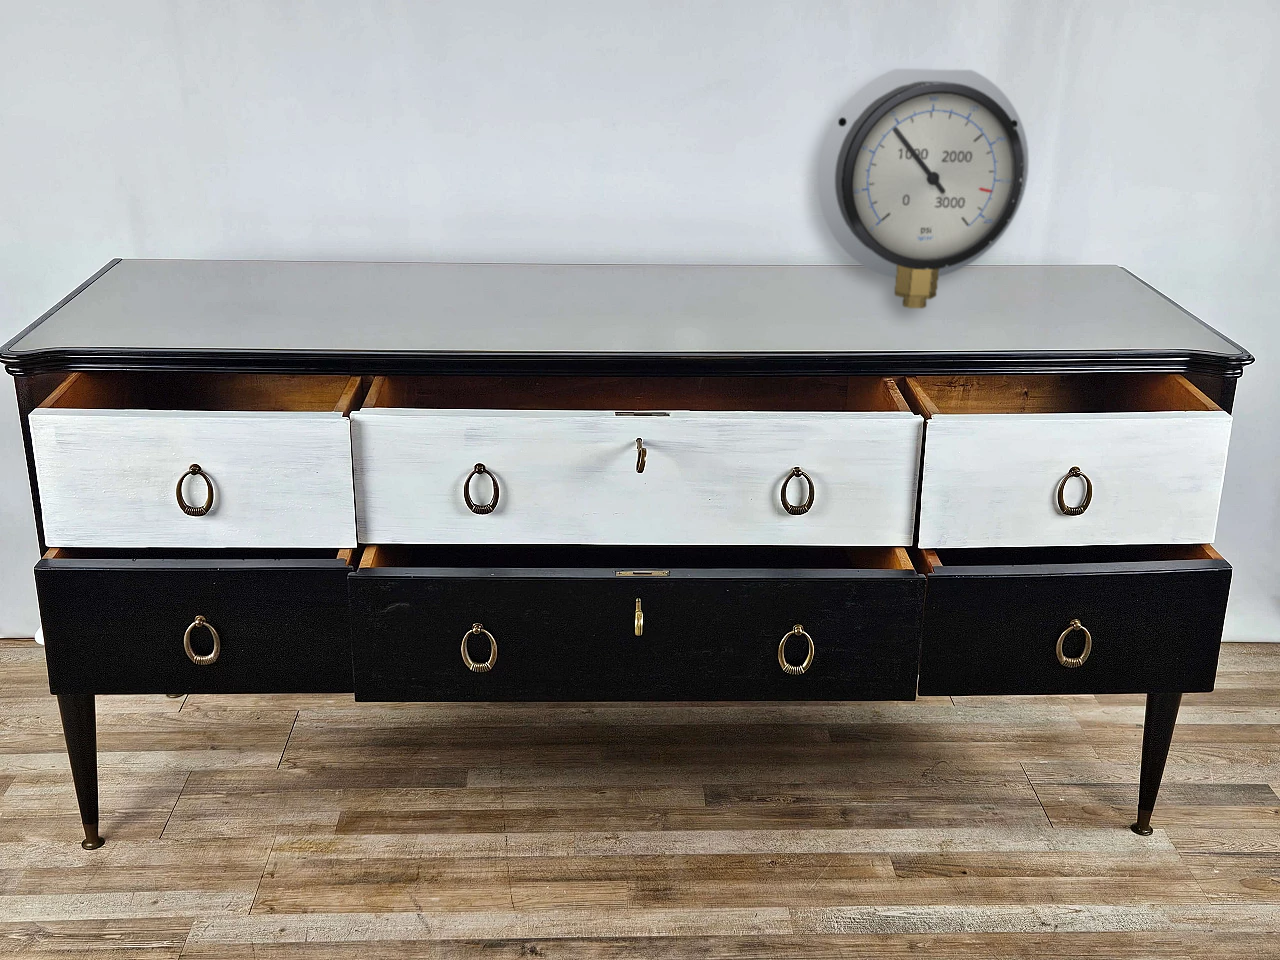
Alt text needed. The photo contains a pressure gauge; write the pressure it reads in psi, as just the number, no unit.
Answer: 1000
